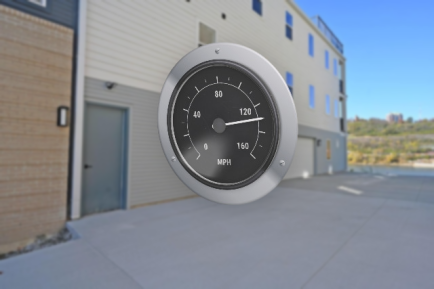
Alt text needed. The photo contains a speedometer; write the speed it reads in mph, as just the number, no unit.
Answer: 130
